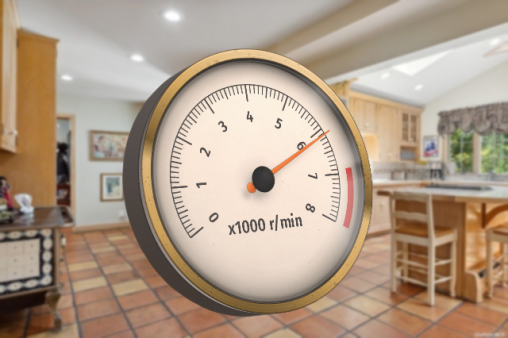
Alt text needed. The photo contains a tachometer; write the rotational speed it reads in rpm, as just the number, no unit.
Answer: 6100
